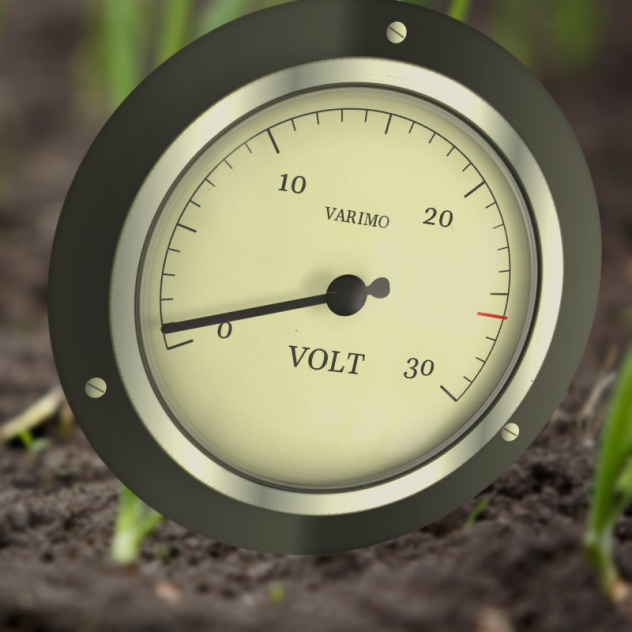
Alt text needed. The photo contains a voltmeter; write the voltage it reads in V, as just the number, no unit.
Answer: 1
